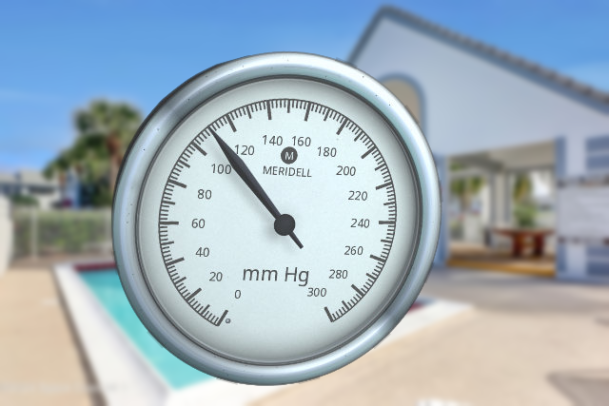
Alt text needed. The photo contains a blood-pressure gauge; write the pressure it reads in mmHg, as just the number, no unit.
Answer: 110
